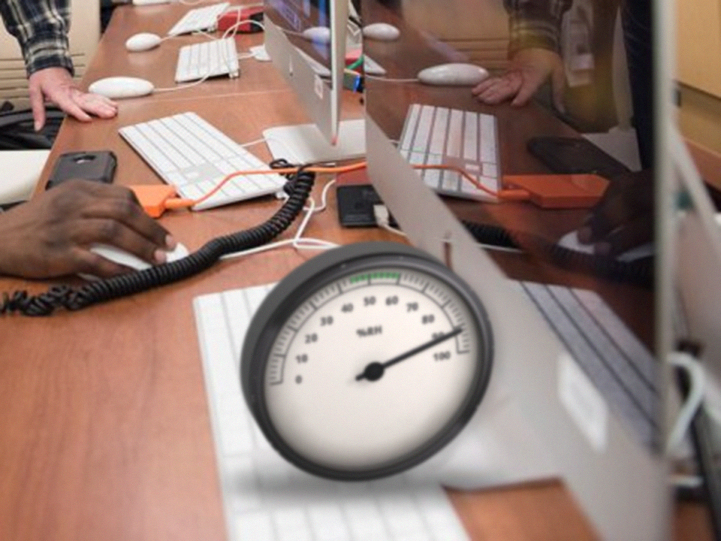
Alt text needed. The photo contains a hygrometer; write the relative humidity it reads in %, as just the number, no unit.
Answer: 90
